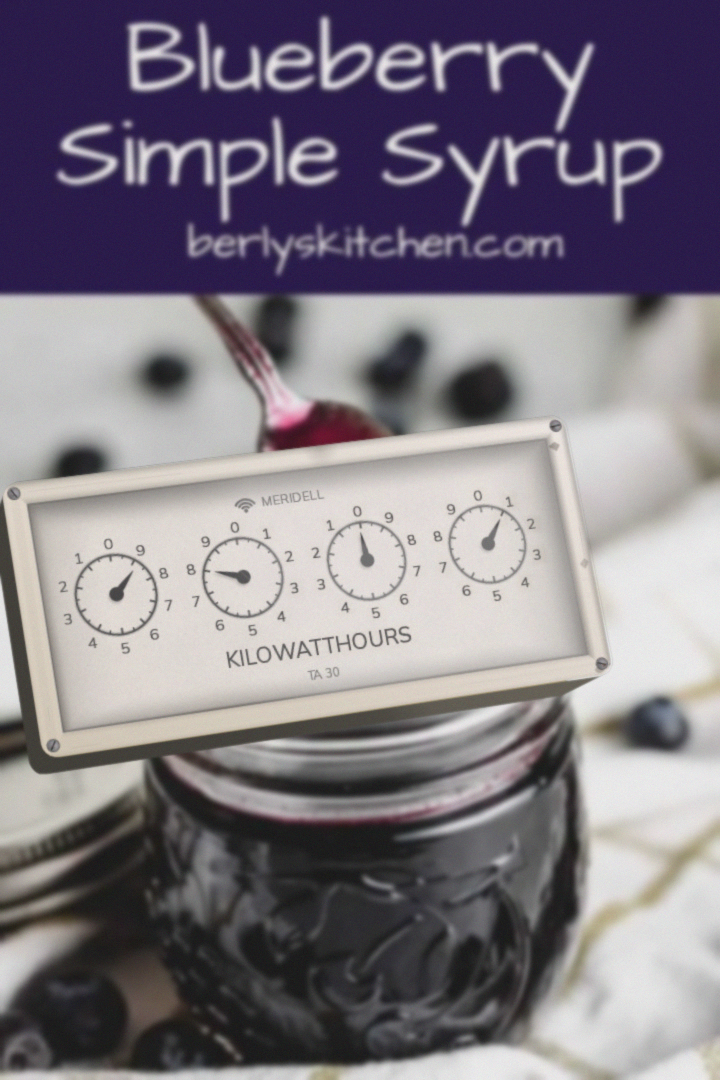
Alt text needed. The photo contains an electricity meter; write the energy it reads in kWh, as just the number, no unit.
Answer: 8801
